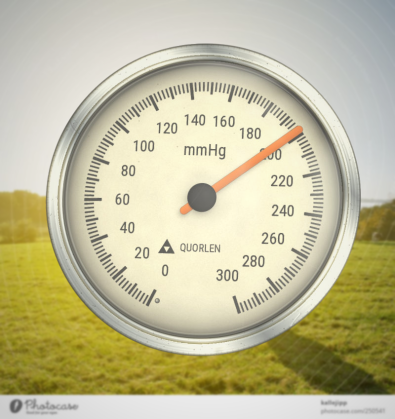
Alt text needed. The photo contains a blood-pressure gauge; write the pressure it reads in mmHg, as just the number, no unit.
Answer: 198
